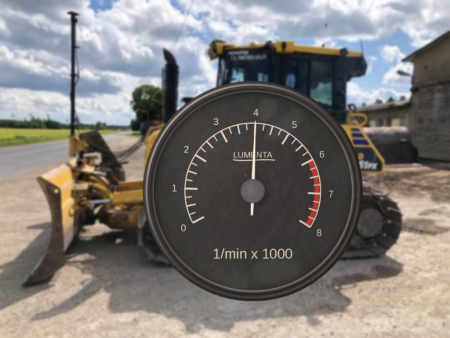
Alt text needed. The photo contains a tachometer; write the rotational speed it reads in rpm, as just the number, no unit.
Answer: 4000
